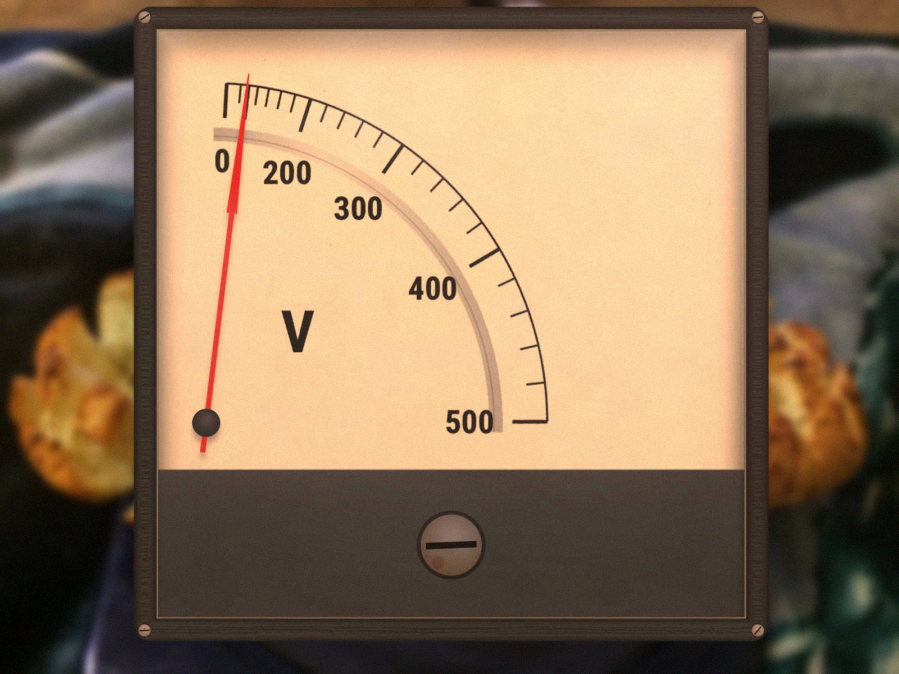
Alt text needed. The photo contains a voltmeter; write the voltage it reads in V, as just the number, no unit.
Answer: 100
